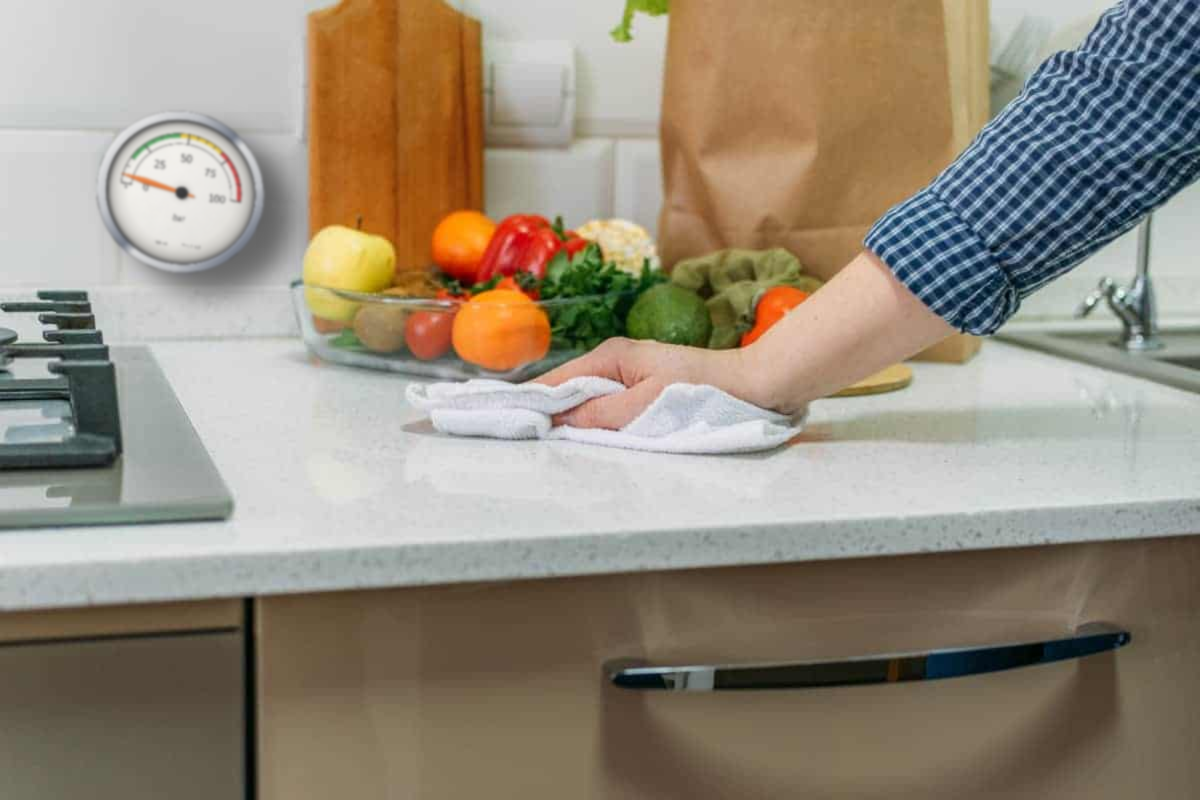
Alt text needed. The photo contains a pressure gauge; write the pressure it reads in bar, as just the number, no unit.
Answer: 5
